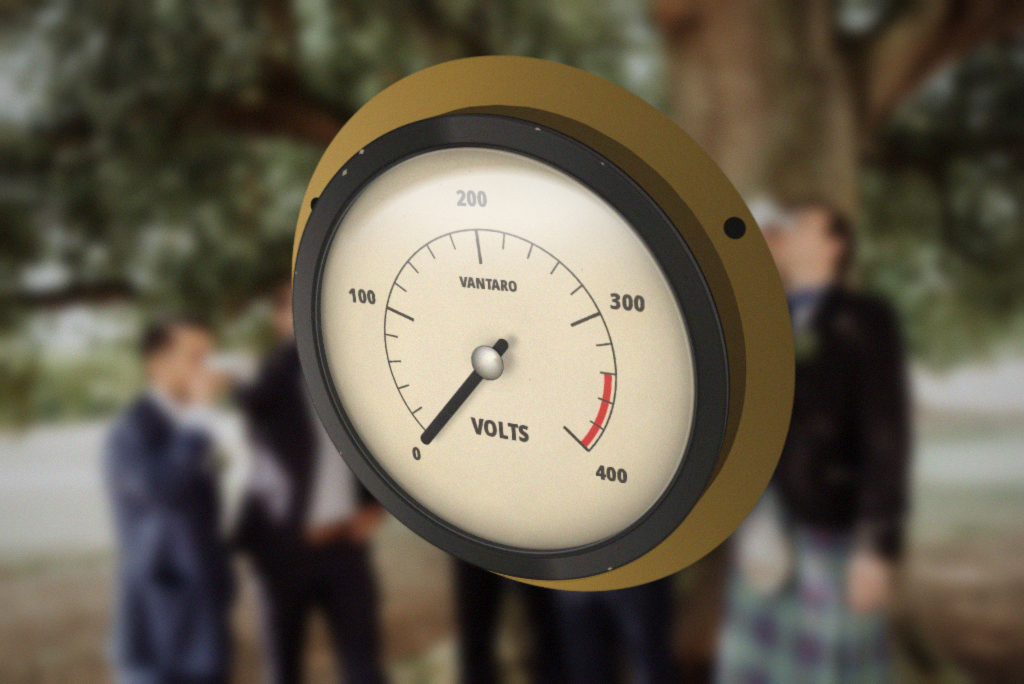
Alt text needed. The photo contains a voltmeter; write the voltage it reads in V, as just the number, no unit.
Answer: 0
